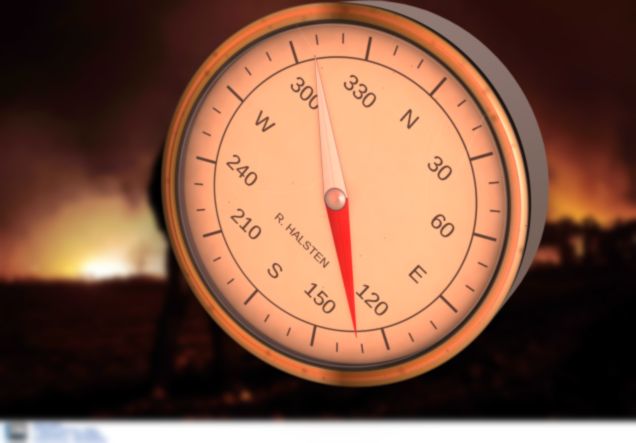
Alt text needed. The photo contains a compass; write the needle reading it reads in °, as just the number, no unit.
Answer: 130
